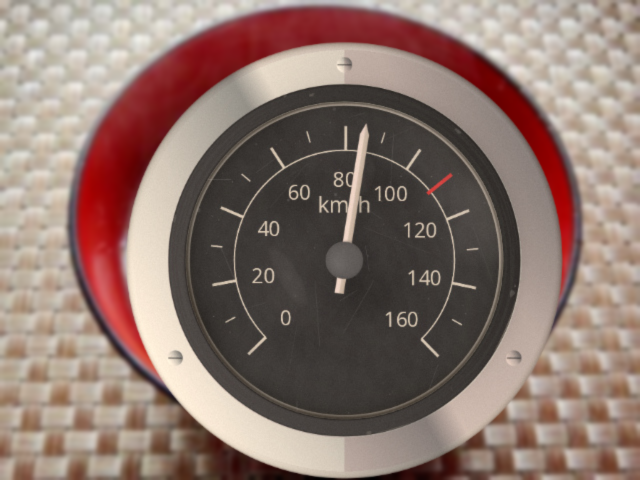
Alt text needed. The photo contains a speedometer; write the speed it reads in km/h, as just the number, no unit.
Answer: 85
